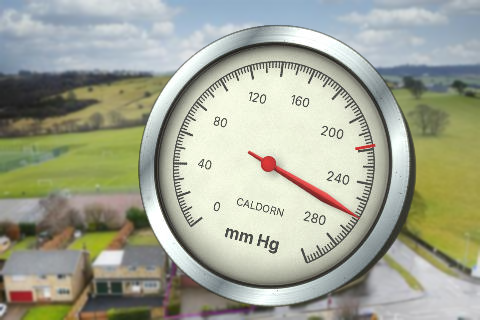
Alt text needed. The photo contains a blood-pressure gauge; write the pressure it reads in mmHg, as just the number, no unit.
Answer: 260
